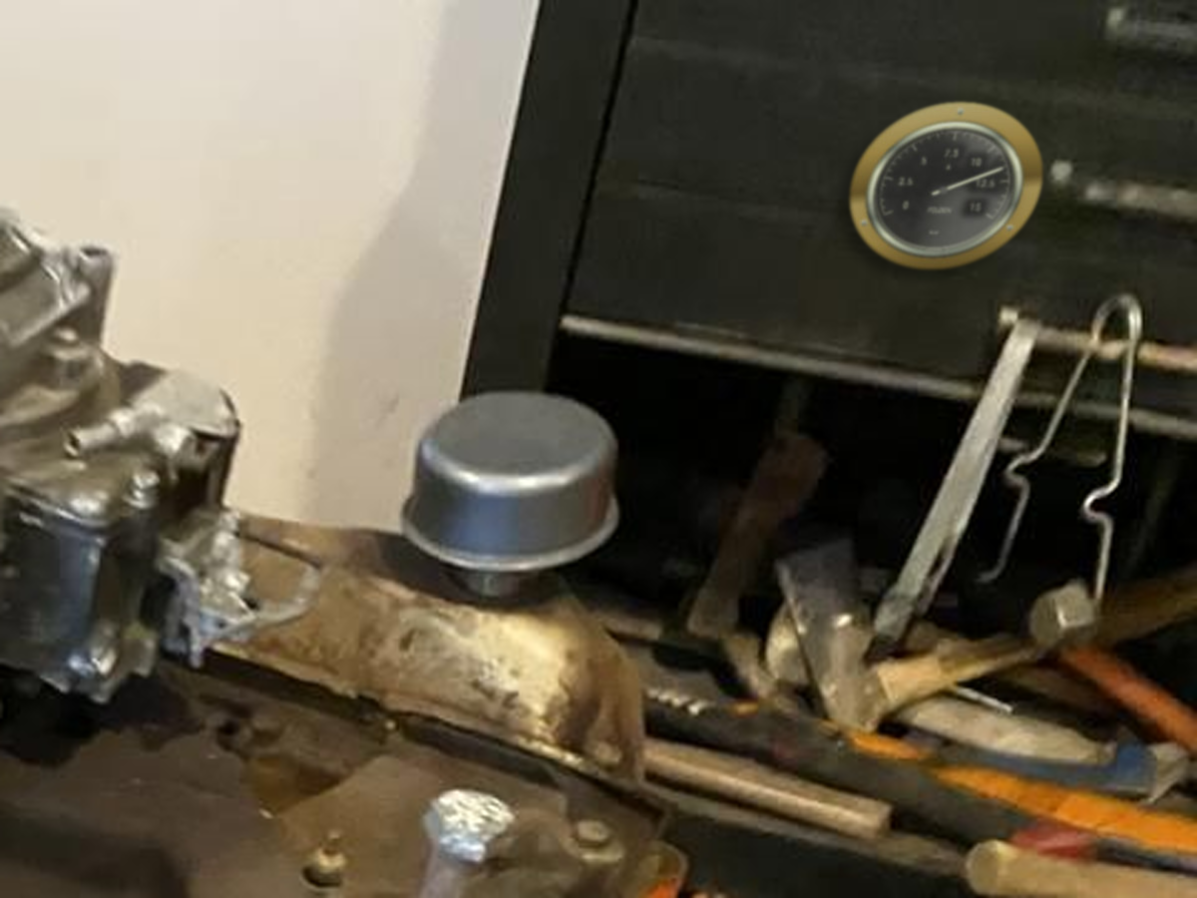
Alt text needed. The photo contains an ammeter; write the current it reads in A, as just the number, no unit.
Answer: 11.5
